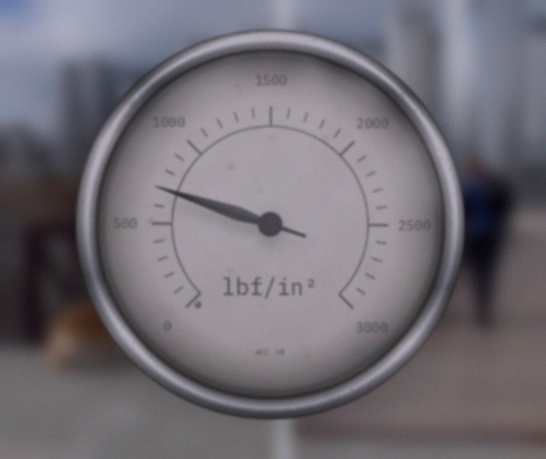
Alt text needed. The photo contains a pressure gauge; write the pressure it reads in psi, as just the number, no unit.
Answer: 700
